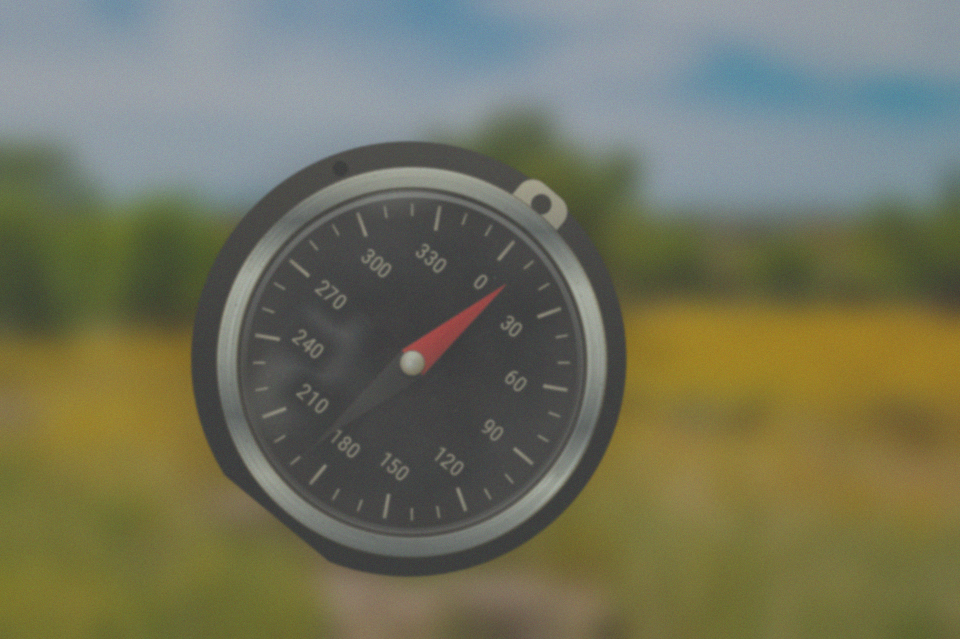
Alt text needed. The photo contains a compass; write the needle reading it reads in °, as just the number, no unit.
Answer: 10
